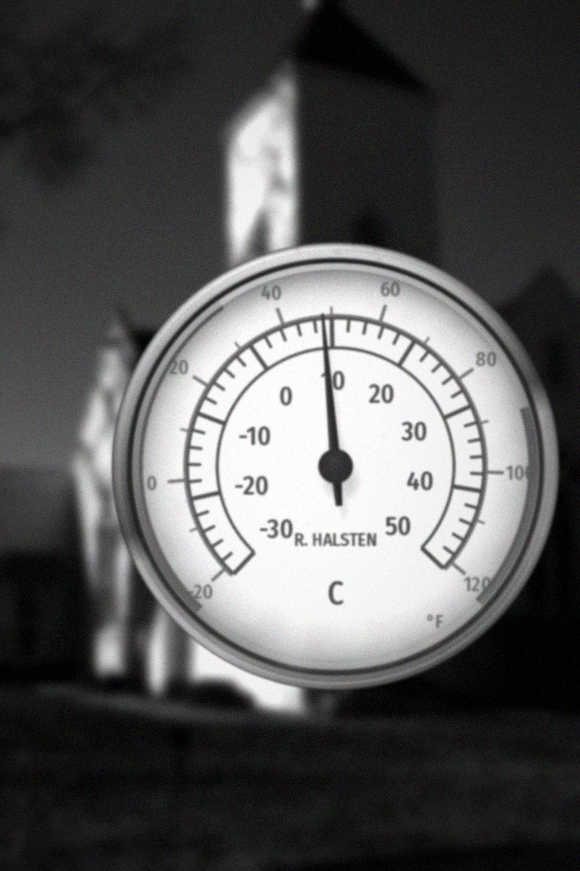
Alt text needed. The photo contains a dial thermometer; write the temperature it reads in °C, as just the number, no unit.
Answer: 9
